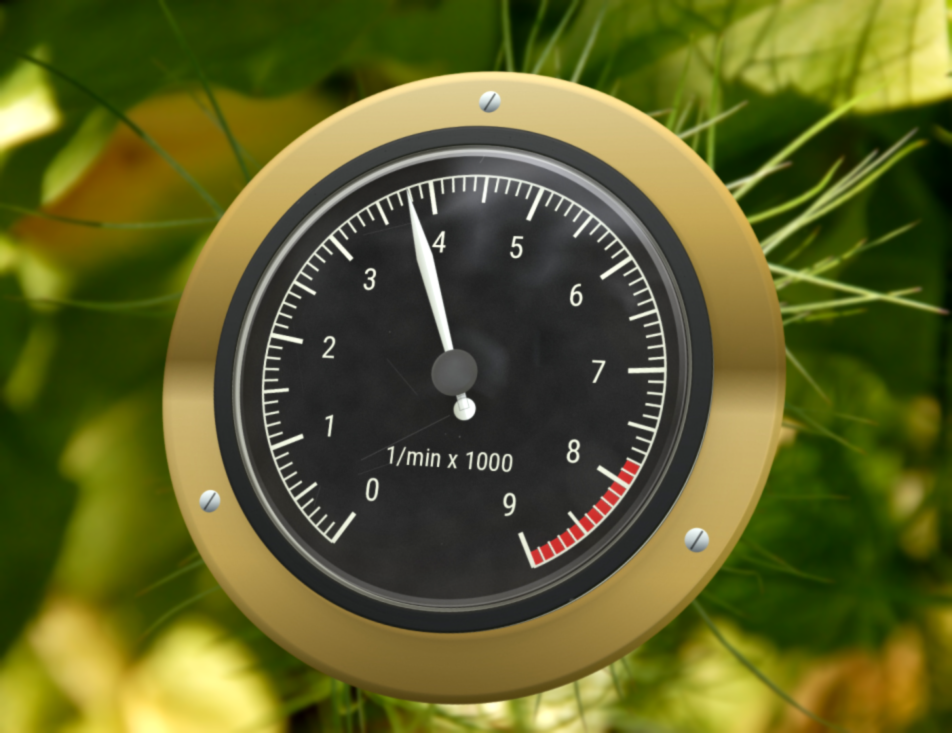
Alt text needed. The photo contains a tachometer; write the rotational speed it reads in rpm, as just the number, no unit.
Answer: 3800
